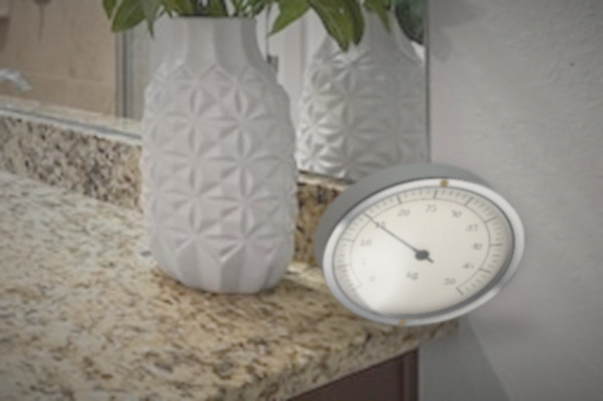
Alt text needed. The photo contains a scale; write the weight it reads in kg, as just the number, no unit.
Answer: 15
